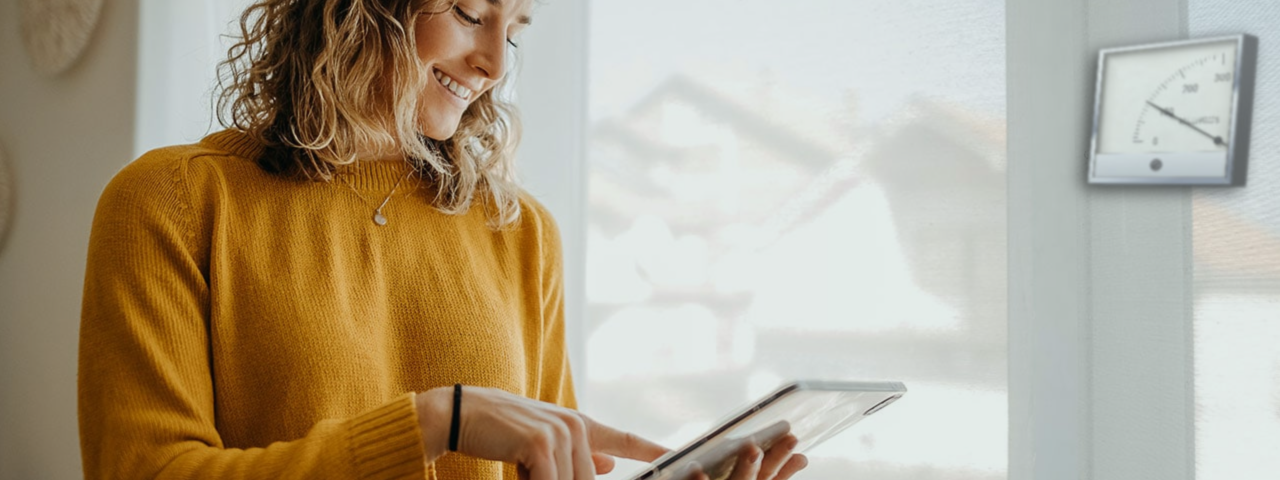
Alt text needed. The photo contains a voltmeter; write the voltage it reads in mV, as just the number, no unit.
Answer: 100
